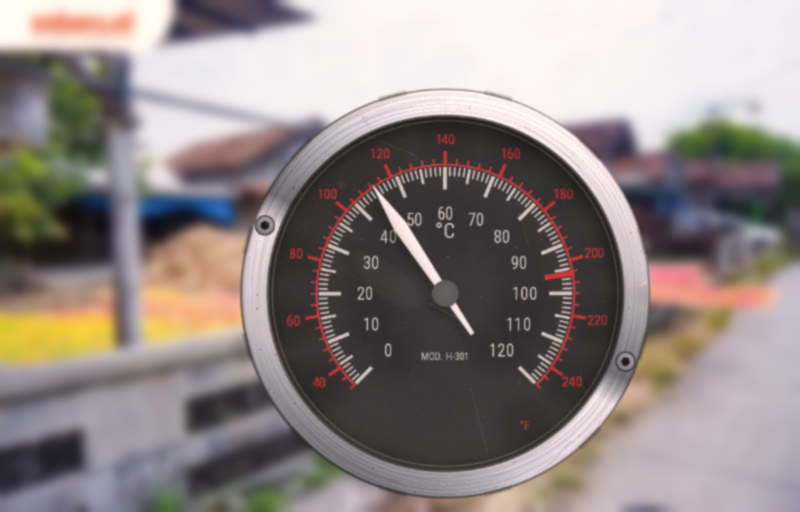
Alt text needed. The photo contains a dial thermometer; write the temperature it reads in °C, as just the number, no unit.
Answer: 45
